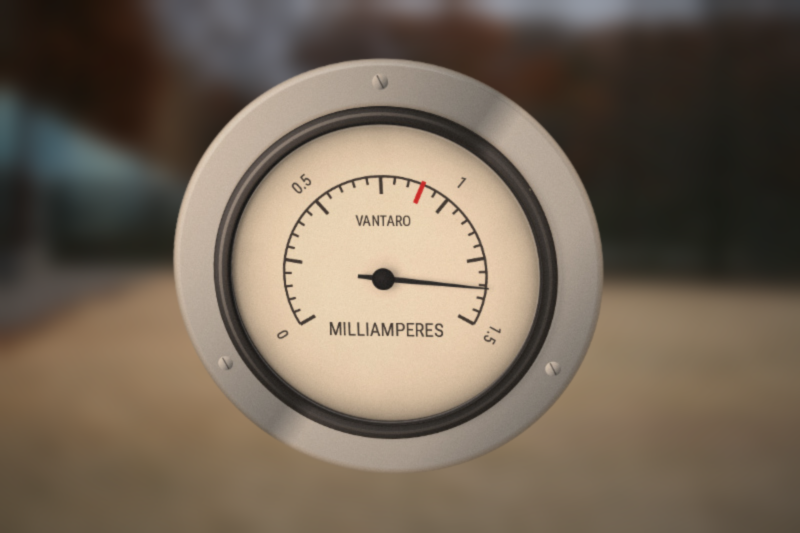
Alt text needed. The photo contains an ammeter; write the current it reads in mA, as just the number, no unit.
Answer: 1.35
